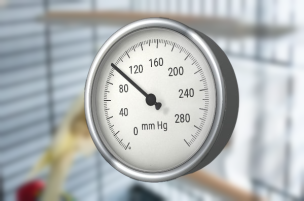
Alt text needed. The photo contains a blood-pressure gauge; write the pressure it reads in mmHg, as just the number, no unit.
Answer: 100
